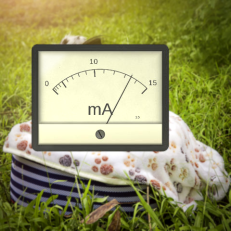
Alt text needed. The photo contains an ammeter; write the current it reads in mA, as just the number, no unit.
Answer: 13.5
